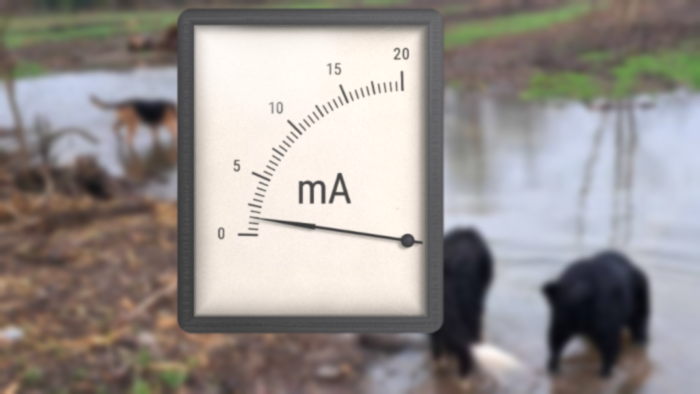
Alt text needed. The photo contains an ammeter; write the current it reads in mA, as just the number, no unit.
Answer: 1.5
